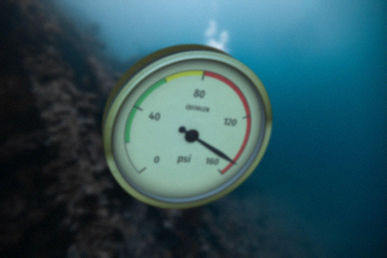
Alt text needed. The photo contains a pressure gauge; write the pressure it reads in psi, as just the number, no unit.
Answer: 150
